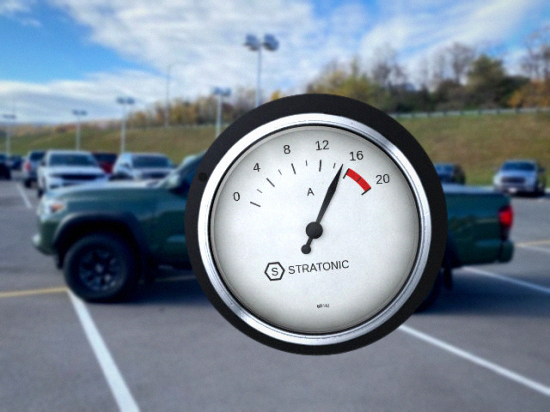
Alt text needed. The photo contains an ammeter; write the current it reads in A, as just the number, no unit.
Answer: 15
